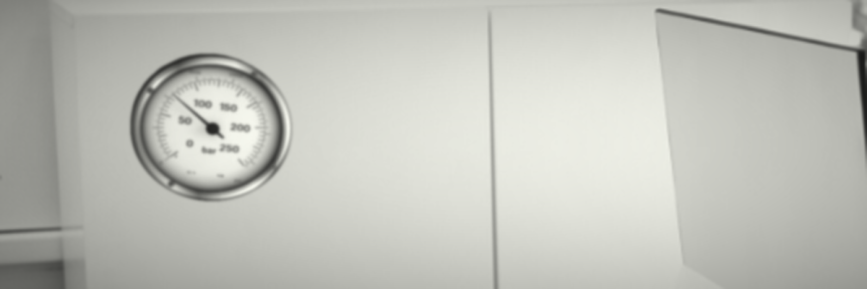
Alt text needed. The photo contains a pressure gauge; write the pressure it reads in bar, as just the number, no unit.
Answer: 75
